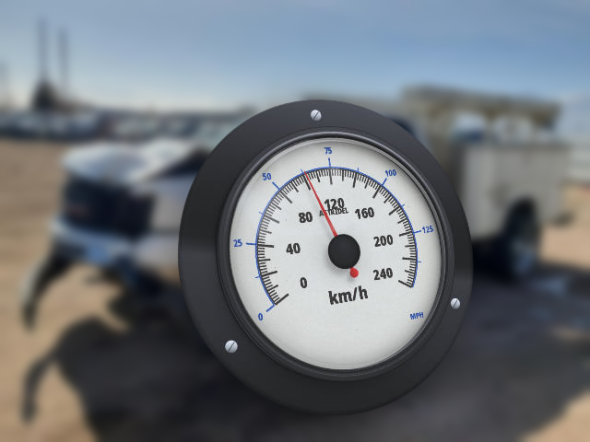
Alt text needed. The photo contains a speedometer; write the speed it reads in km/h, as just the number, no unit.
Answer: 100
